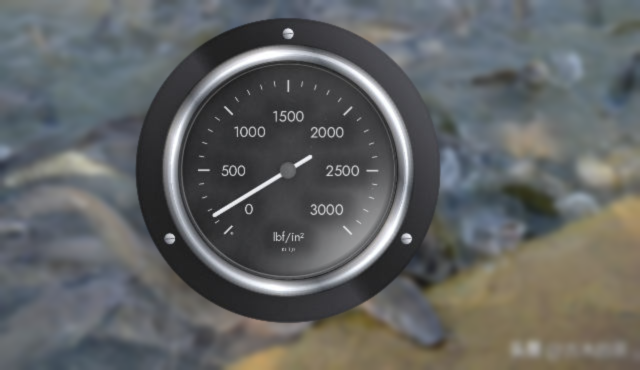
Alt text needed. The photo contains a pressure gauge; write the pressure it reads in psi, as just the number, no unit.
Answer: 150
